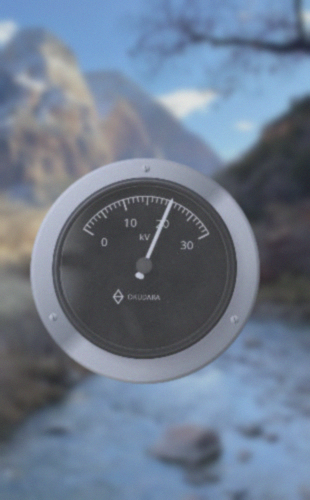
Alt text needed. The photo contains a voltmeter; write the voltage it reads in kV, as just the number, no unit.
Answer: 20
